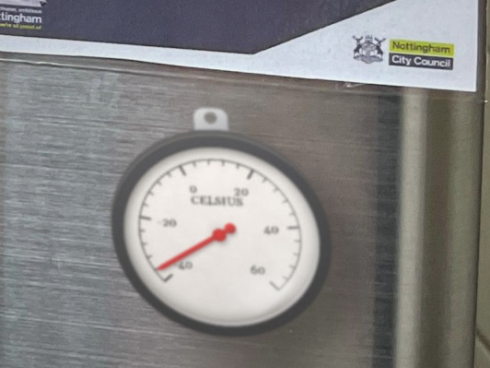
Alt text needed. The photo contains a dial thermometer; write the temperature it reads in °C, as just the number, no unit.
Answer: -36
